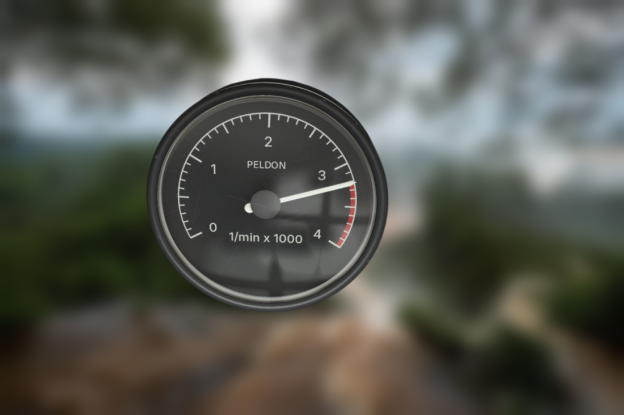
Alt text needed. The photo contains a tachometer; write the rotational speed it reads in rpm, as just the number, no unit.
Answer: 3200
